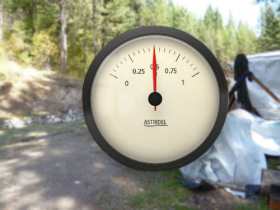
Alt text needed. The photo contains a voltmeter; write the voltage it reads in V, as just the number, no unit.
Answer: 0.5
